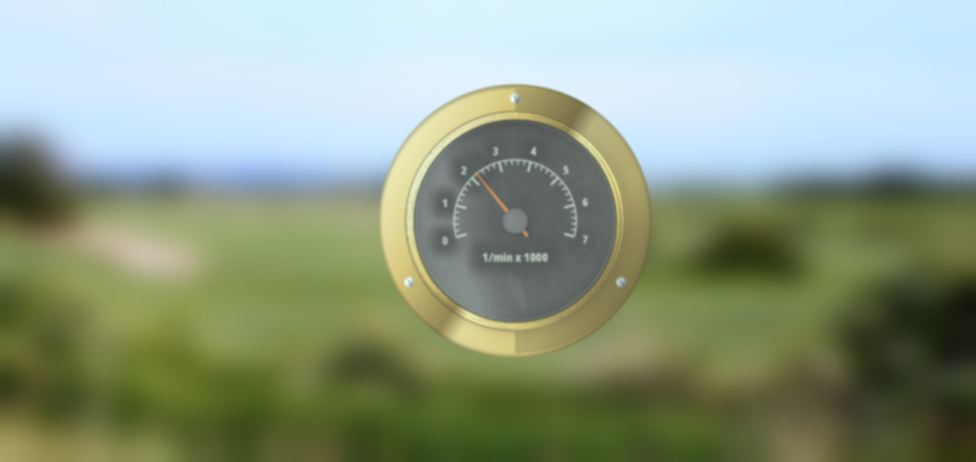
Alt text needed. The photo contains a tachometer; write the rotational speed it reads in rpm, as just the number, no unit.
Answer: 2200
